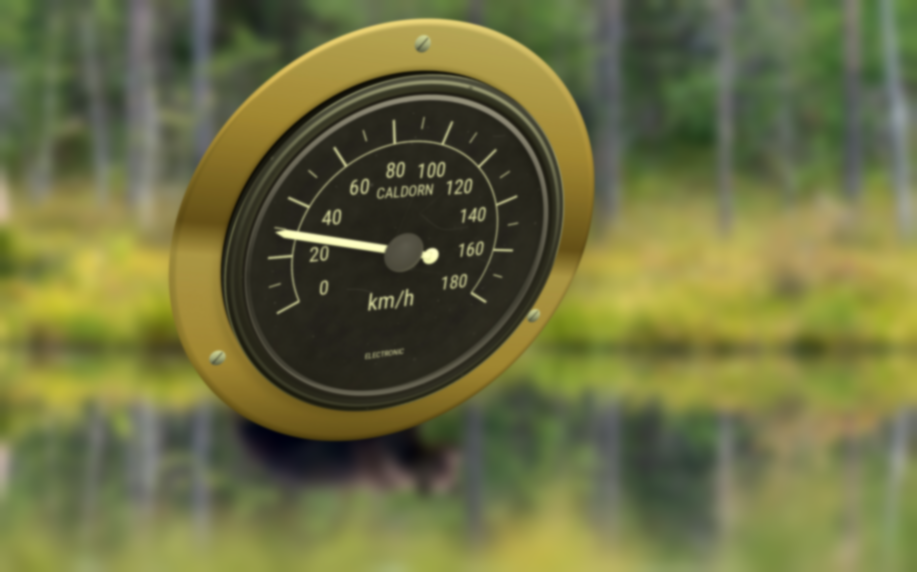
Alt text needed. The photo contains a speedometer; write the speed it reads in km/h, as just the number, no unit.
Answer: 30
